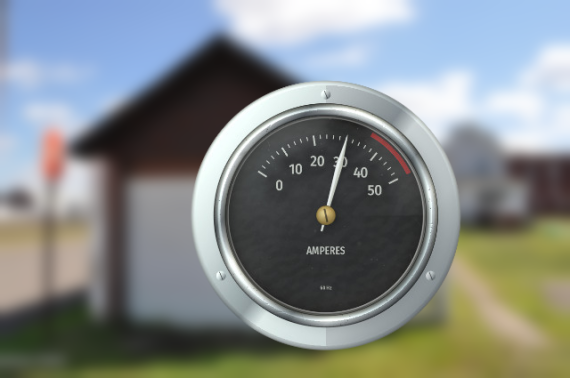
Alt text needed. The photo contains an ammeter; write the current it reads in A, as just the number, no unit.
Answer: 30
